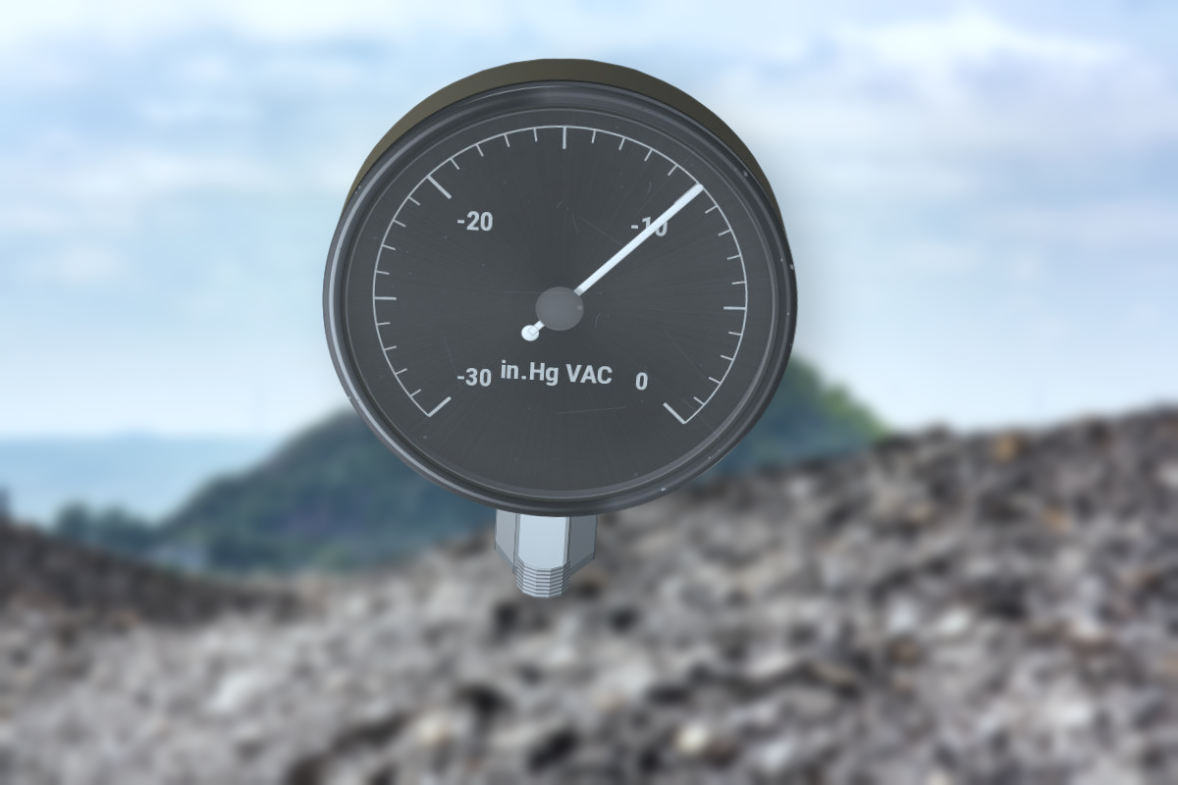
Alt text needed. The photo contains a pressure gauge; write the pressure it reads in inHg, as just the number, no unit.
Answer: -10
